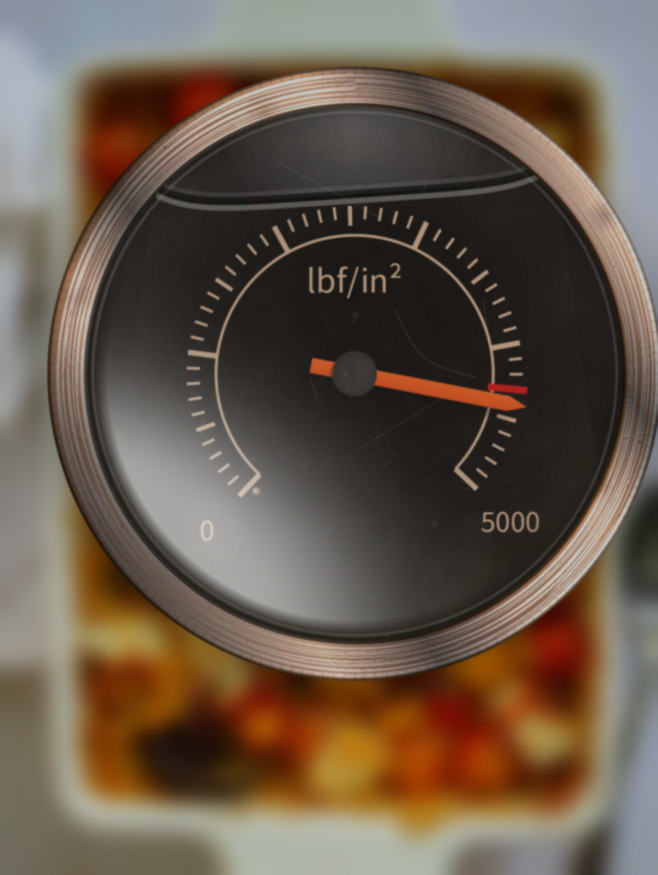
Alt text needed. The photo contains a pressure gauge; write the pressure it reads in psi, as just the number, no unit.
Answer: 4400
